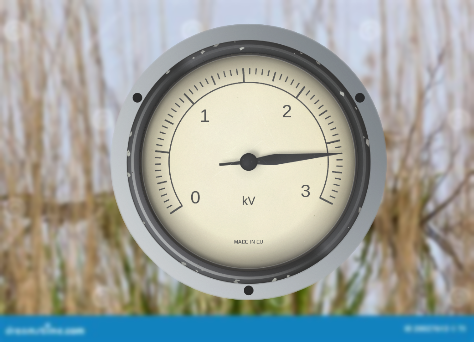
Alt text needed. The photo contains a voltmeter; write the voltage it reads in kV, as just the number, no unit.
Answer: 2.6
